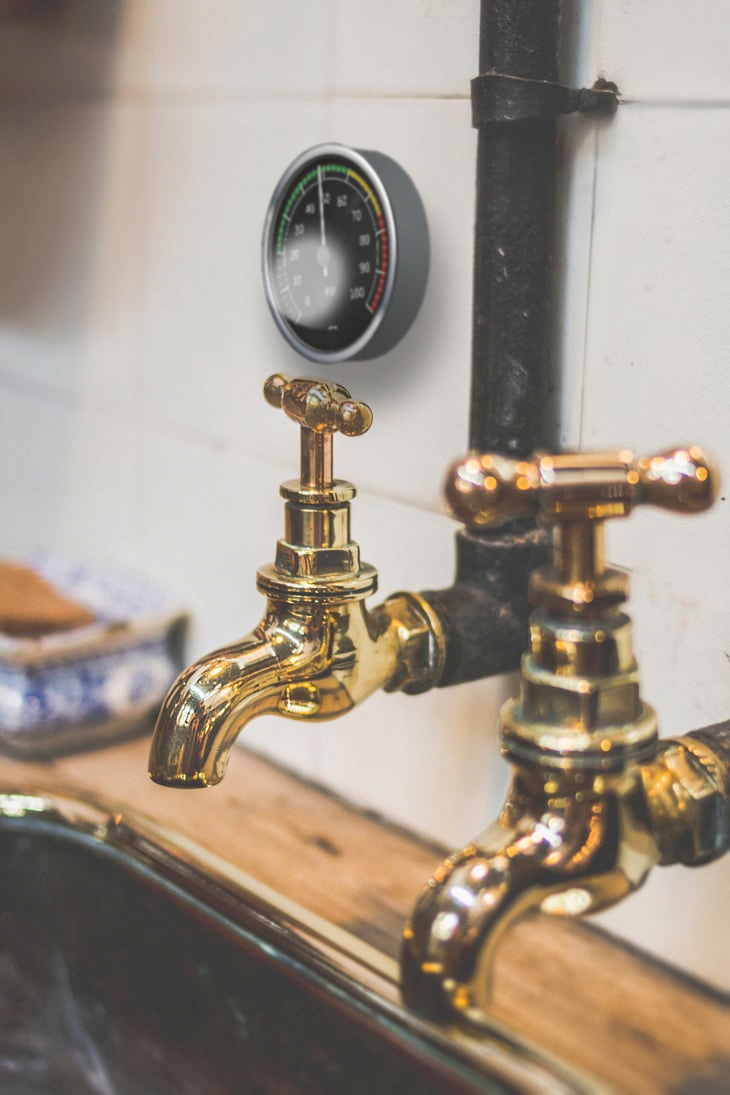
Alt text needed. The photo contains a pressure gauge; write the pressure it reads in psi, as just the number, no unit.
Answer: 50
